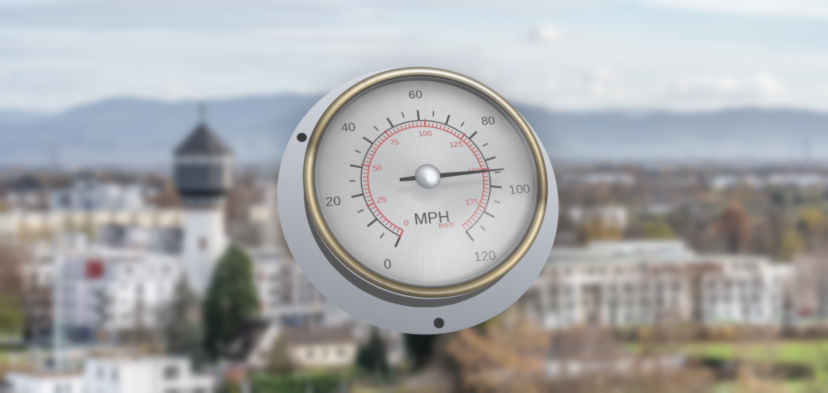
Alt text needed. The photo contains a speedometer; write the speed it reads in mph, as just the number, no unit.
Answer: 95
